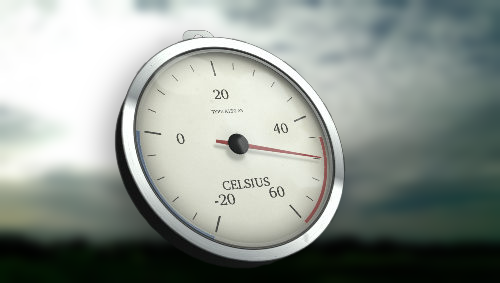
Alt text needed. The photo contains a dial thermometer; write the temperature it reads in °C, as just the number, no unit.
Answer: 48
